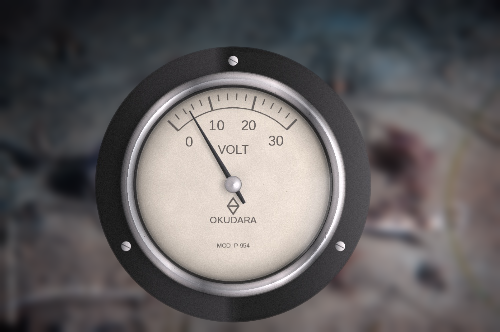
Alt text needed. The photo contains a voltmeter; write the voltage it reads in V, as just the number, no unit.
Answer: 5
